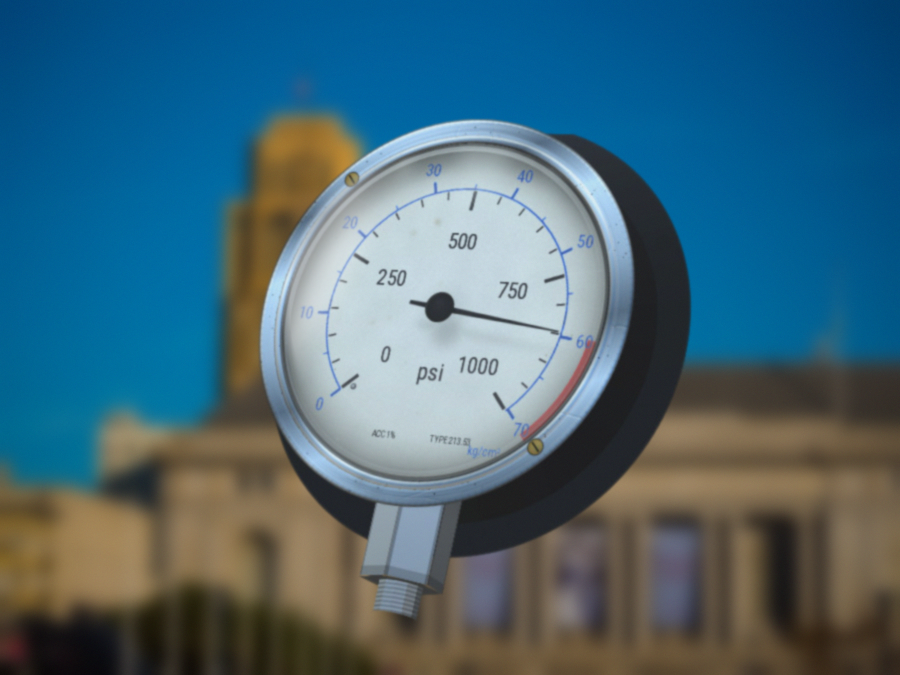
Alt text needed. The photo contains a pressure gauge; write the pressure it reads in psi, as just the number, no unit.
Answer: 850
